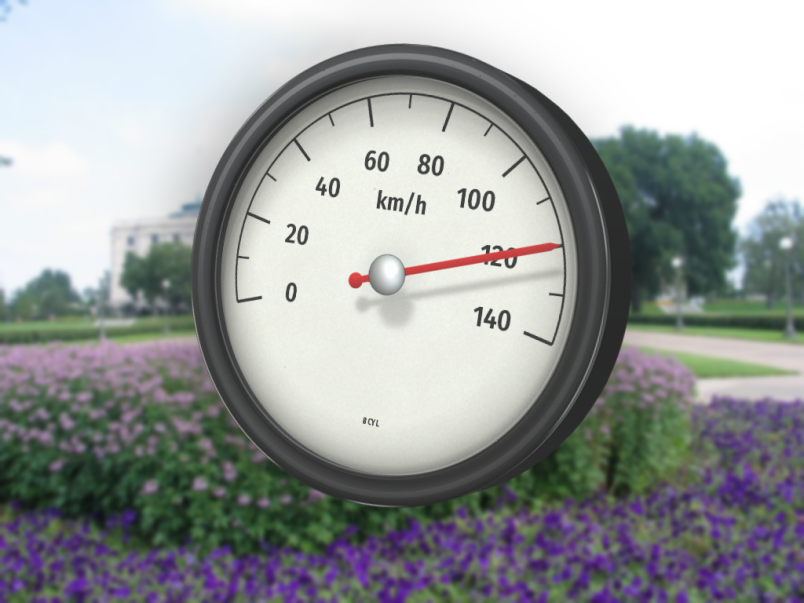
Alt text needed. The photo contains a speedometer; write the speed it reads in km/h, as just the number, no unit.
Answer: 120
